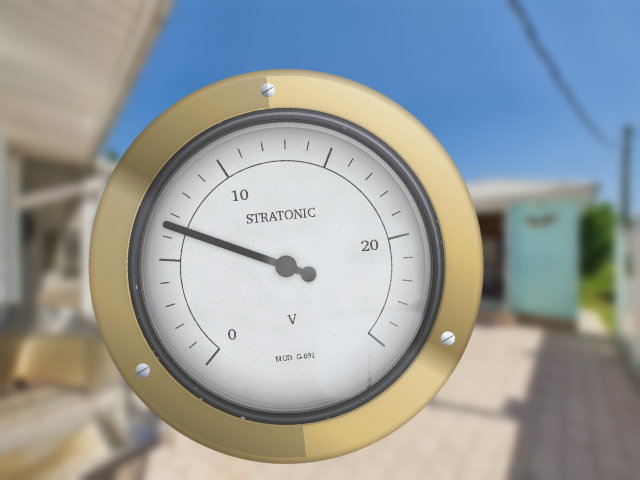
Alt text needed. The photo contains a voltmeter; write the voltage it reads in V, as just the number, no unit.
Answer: 6.5
